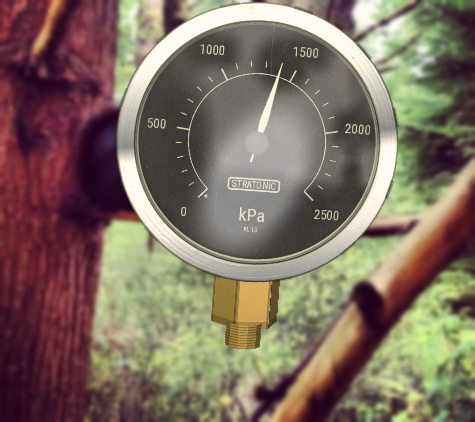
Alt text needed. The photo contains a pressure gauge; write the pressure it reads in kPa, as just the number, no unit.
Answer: 1400
